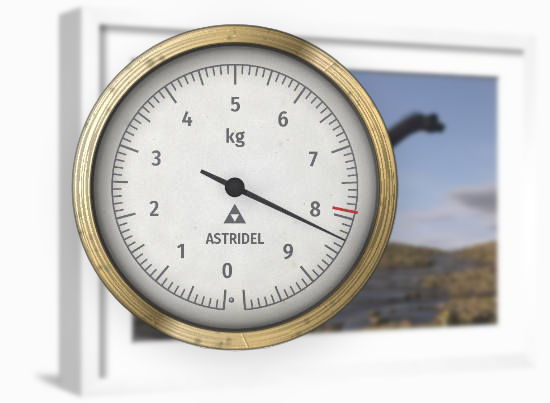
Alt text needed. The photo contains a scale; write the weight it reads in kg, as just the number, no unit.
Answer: 8.3
